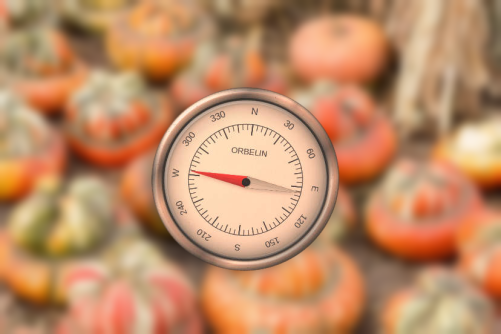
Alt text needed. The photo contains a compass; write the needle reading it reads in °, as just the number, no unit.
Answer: 275
